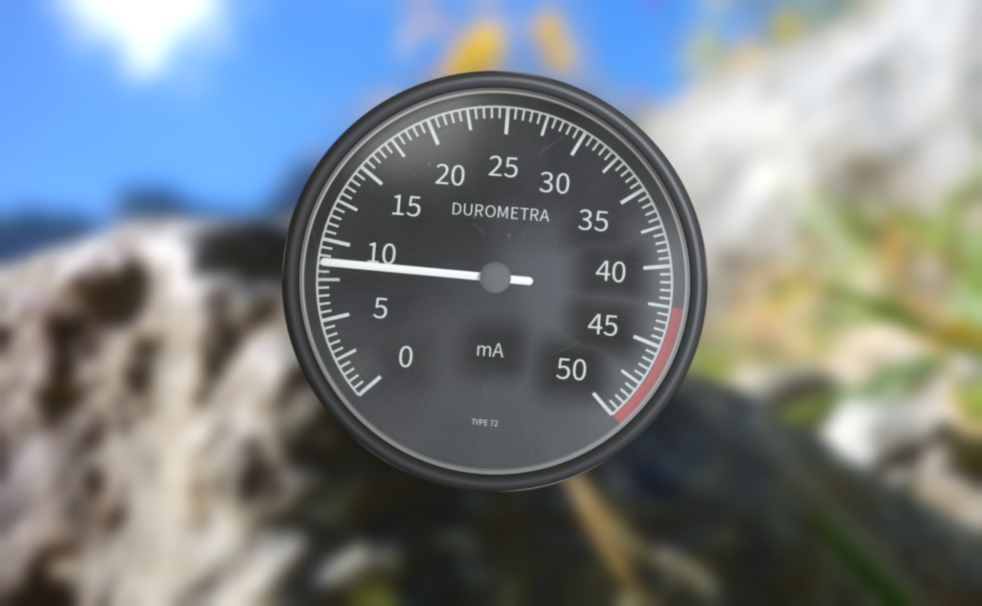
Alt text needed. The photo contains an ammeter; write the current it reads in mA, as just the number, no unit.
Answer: 8.5
